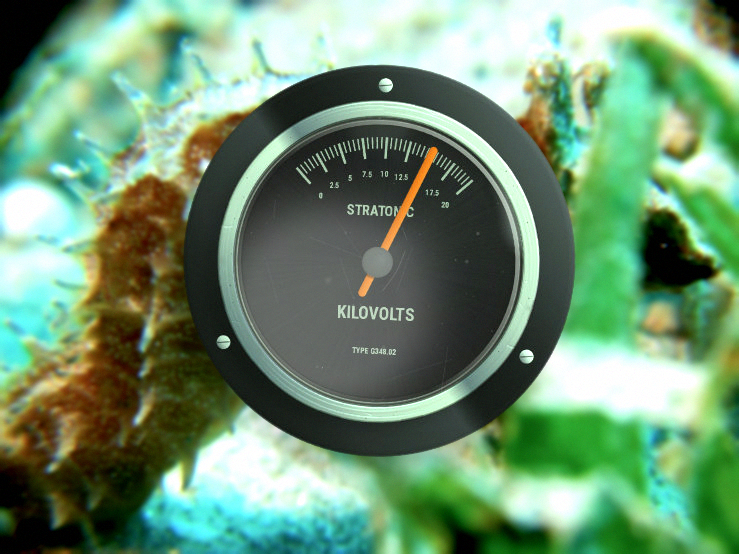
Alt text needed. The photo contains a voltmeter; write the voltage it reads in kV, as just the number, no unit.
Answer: 15
